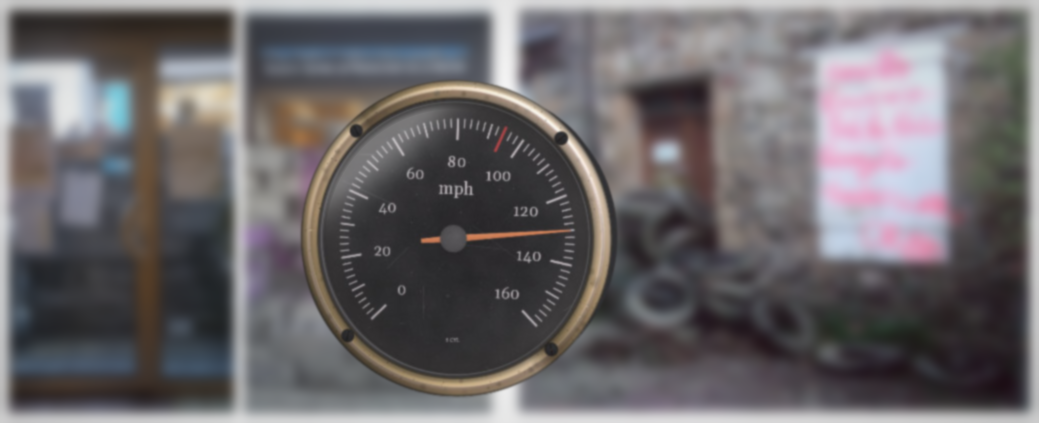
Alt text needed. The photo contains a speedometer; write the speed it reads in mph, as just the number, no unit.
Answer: 130
